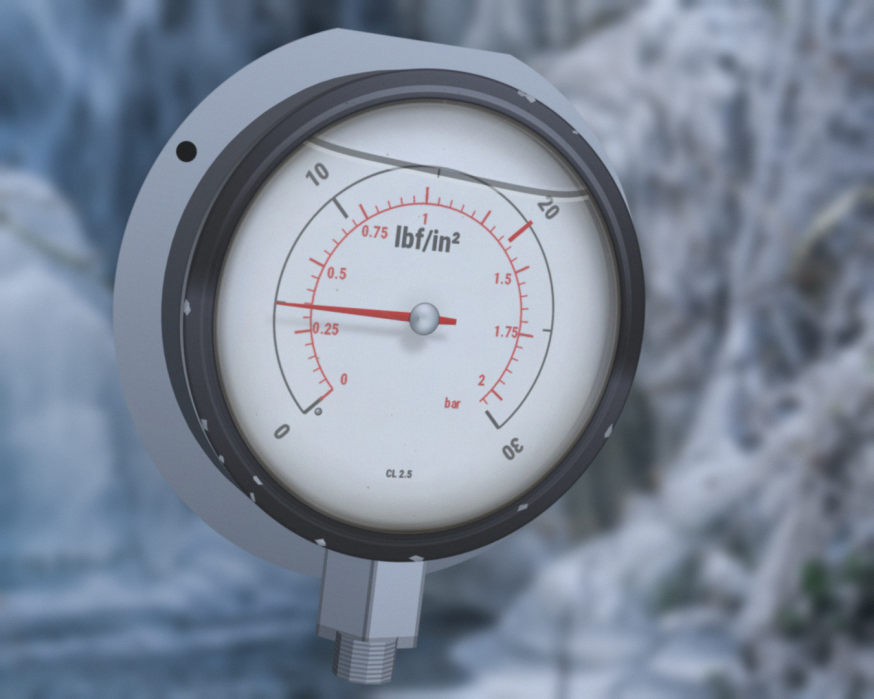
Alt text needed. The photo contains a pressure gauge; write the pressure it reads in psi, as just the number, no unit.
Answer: 5
